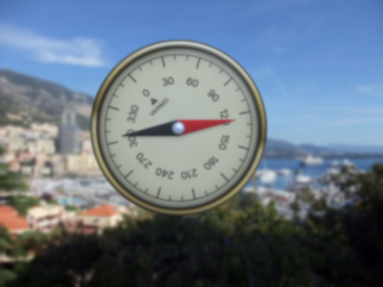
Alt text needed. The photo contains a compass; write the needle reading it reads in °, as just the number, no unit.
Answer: 125
